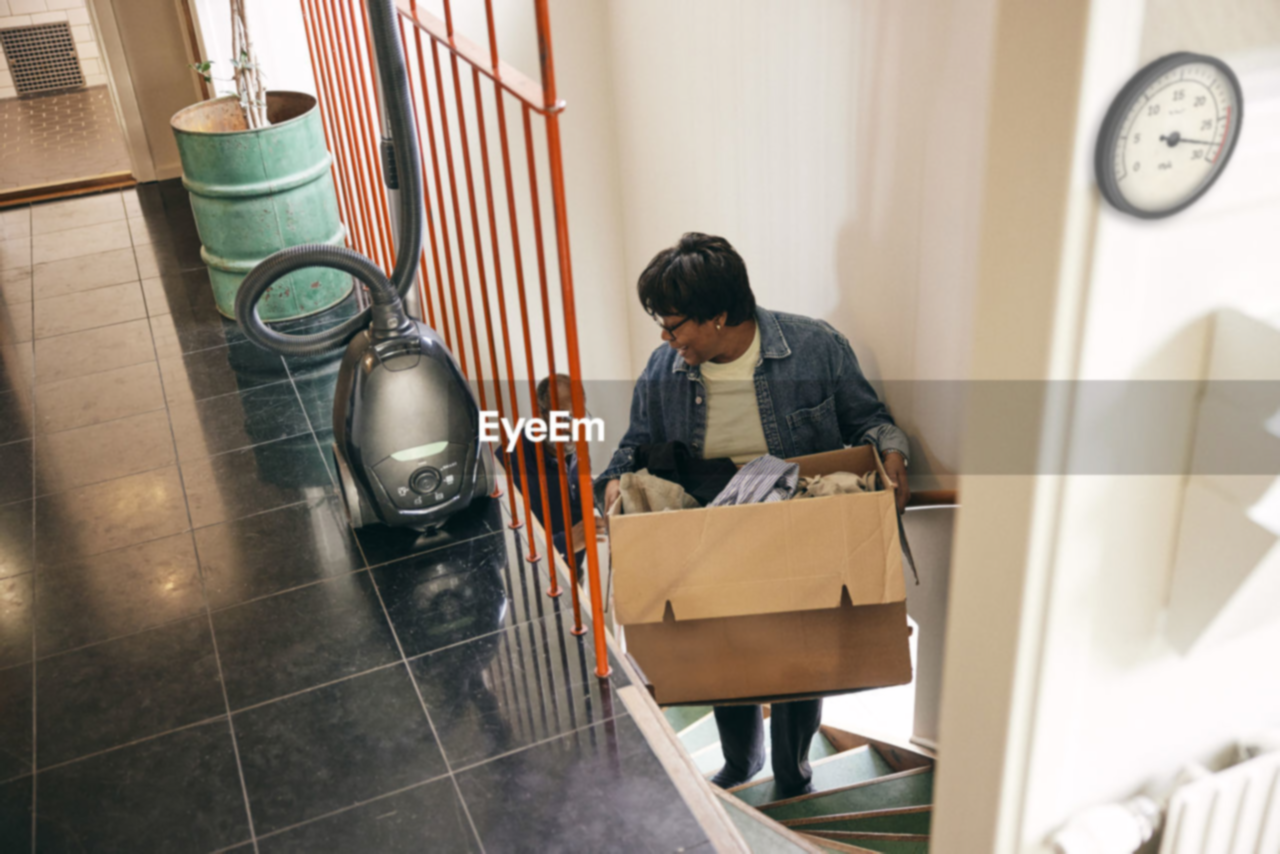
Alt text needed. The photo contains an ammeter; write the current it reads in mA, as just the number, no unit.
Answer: 28
